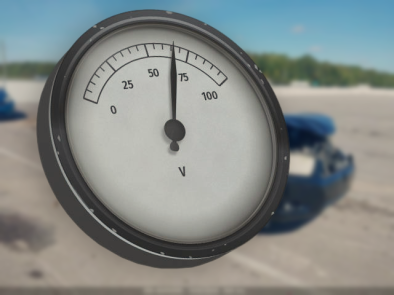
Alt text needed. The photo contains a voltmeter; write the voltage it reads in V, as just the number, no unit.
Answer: 65
